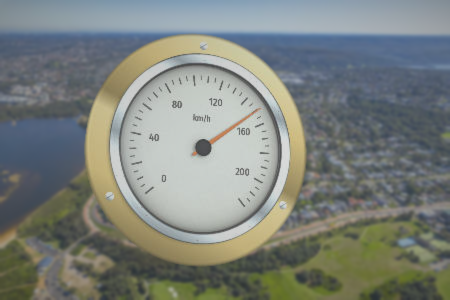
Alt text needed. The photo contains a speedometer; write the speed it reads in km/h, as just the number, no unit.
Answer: 150
